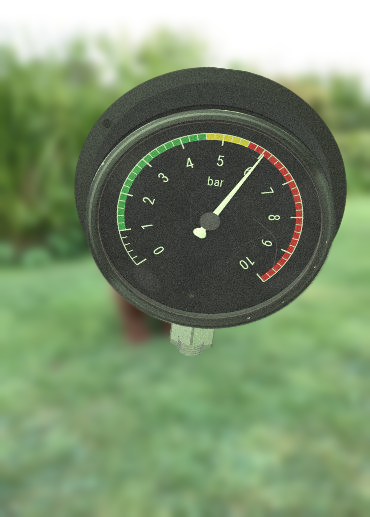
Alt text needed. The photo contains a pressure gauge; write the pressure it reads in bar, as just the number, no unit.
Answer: 6
